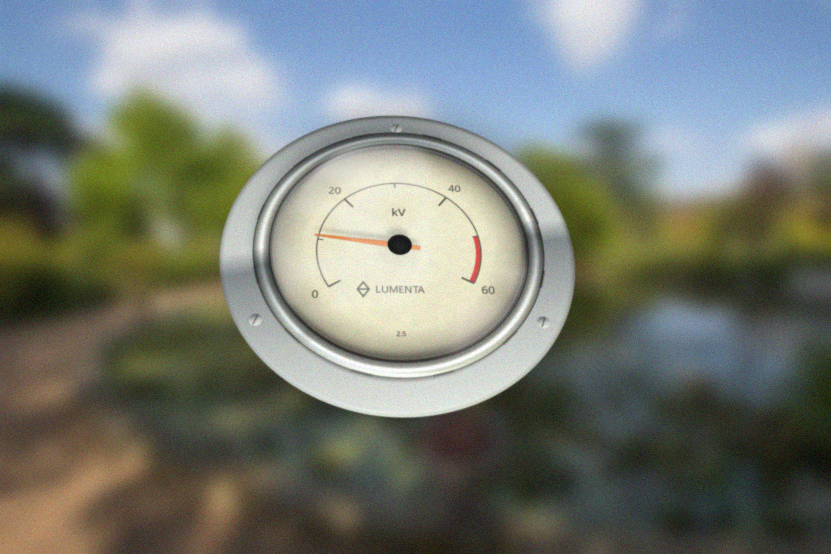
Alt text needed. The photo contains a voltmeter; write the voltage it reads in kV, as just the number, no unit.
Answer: 10
